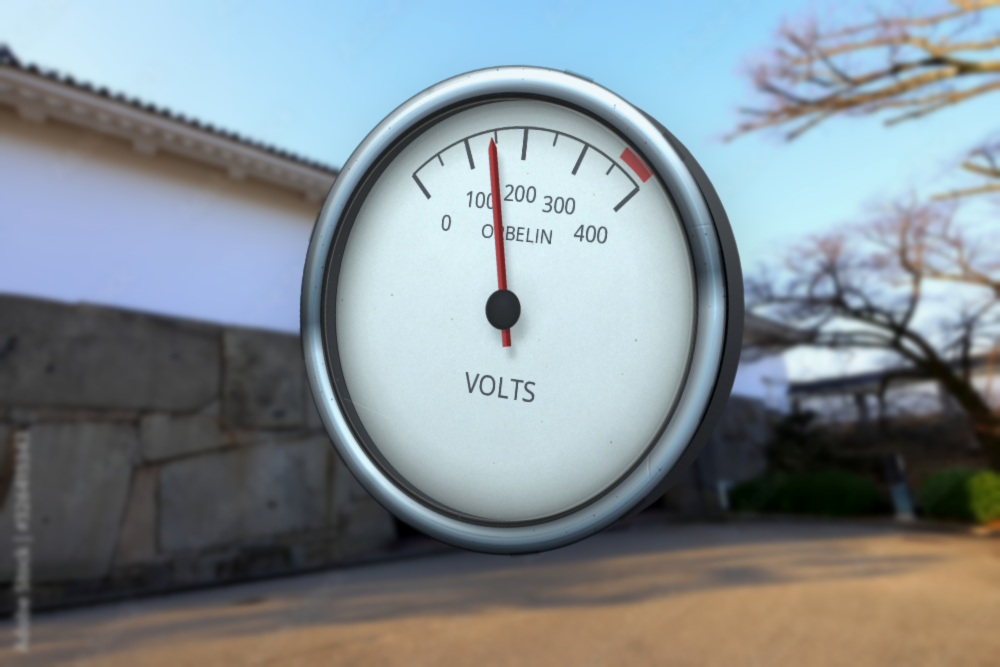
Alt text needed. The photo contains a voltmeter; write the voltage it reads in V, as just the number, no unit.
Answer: 150
